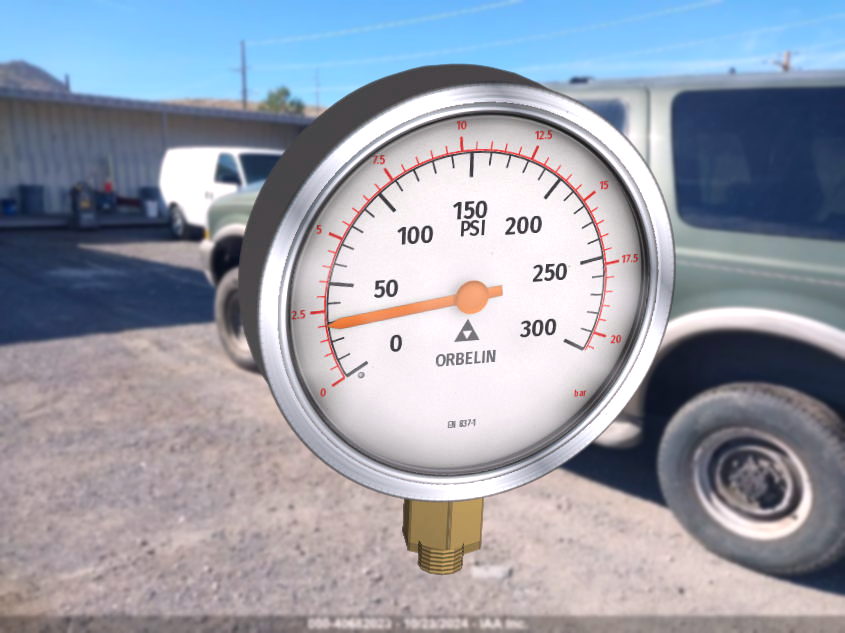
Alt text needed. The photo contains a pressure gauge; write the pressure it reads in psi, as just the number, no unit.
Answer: 30
